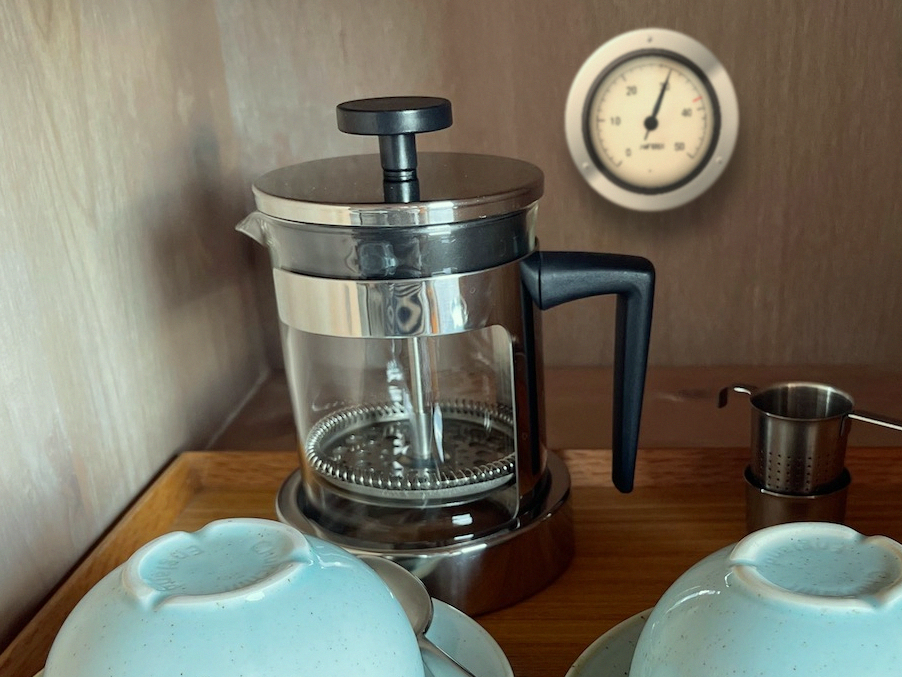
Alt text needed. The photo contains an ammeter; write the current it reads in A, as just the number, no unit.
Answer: 30
